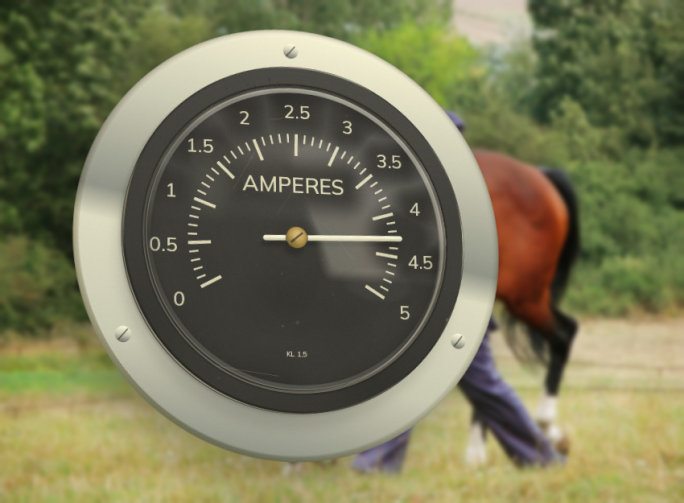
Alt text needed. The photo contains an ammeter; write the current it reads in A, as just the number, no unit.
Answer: 4.3
